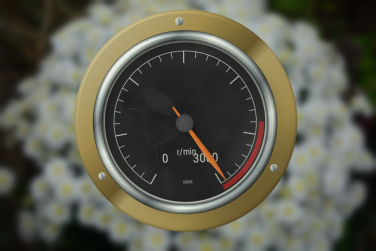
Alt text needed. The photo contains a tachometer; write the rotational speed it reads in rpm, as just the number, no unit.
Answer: 2950
